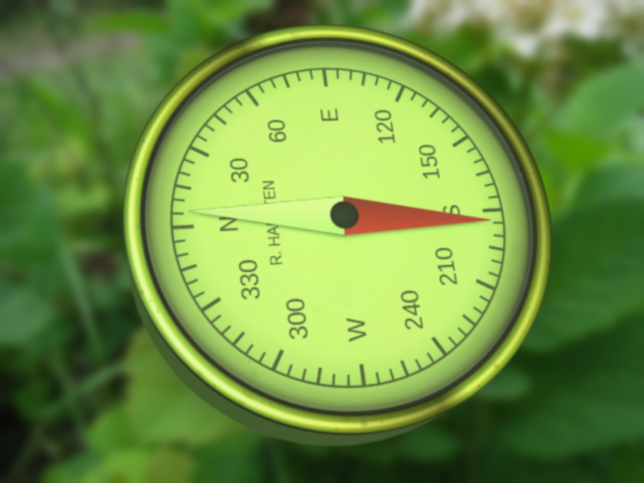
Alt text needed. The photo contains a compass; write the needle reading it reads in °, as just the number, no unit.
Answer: 185
